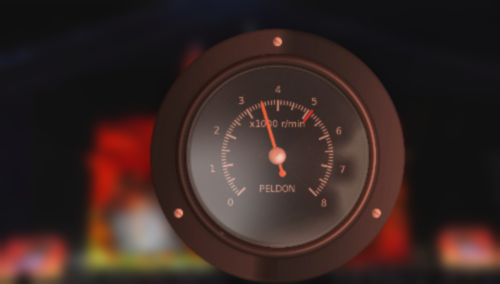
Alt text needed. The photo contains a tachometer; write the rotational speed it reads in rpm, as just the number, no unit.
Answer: 3500
